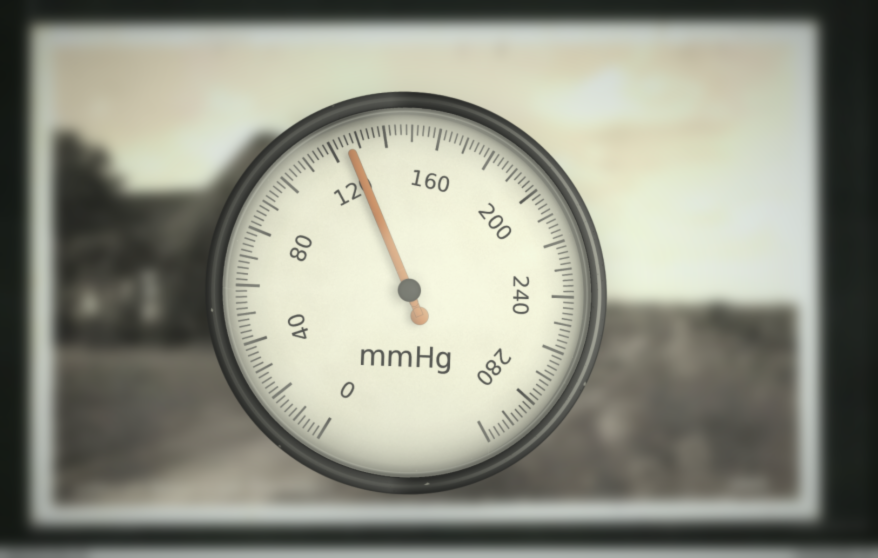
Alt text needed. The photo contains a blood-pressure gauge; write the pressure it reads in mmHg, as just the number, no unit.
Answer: 126
